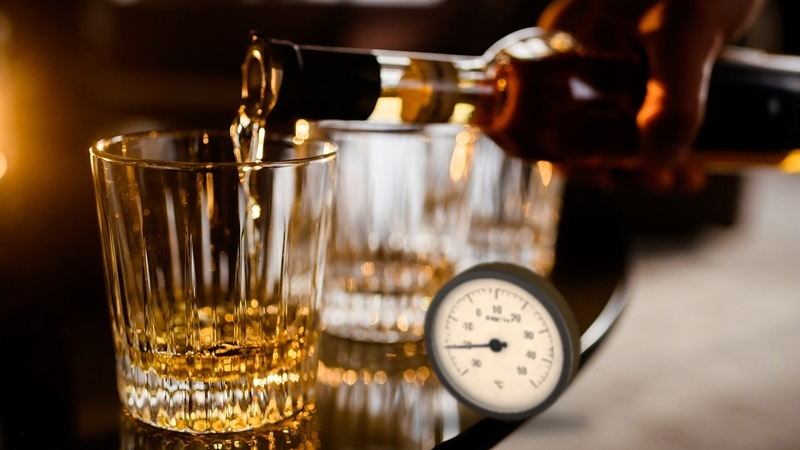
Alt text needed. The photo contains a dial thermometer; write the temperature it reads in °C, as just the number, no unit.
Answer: -20
